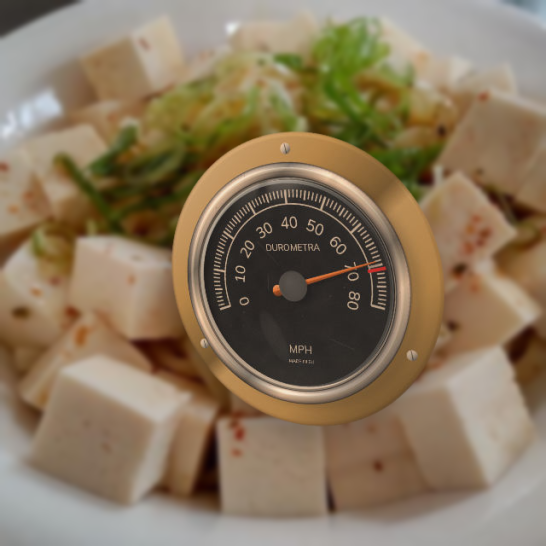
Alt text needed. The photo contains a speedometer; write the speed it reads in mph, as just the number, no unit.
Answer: 69
